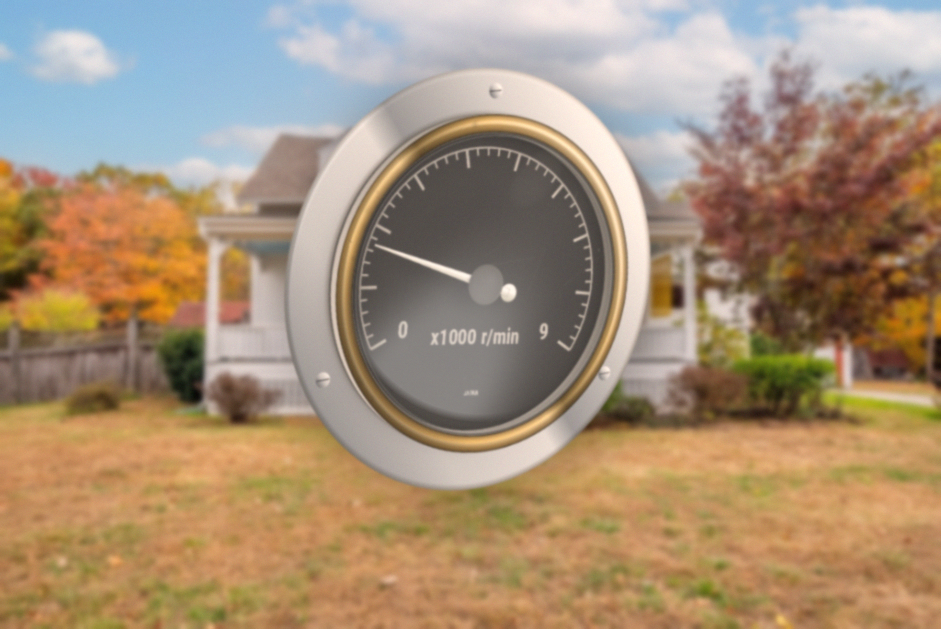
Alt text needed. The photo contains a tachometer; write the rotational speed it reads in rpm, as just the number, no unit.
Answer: 1700
